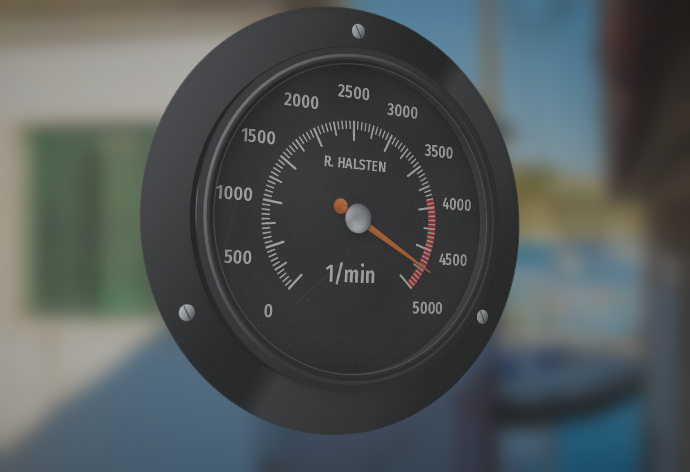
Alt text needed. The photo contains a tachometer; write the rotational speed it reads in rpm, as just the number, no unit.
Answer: 4750
